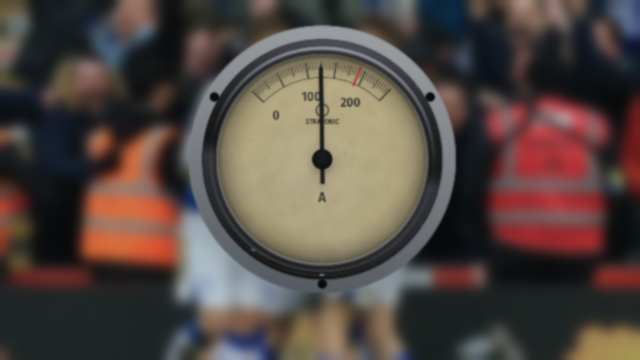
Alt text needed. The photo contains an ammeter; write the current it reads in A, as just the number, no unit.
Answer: 125
